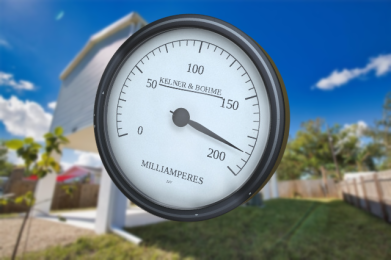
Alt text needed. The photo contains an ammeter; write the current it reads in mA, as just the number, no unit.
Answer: 185
